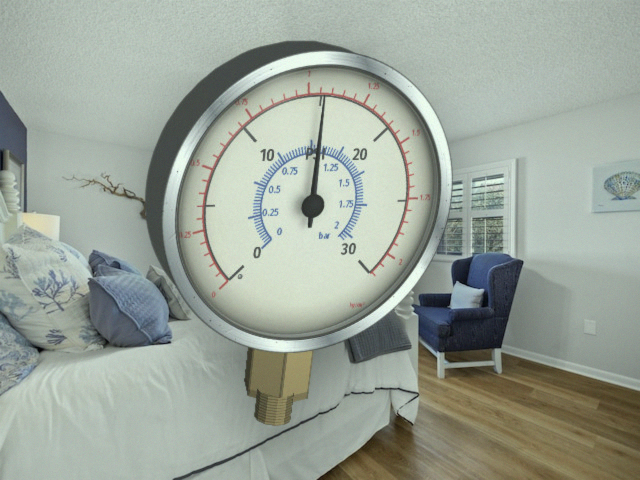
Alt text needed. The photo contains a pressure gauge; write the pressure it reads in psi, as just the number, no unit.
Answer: 15
